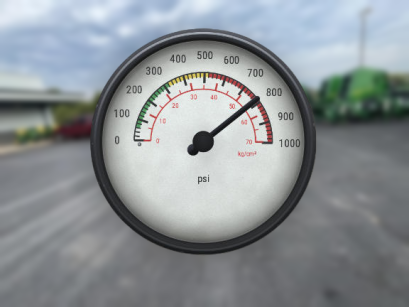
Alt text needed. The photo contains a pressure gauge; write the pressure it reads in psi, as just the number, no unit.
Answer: 780
